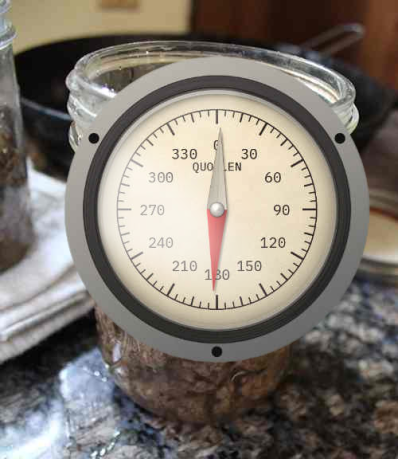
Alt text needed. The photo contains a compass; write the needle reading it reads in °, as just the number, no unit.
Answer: 182.5
